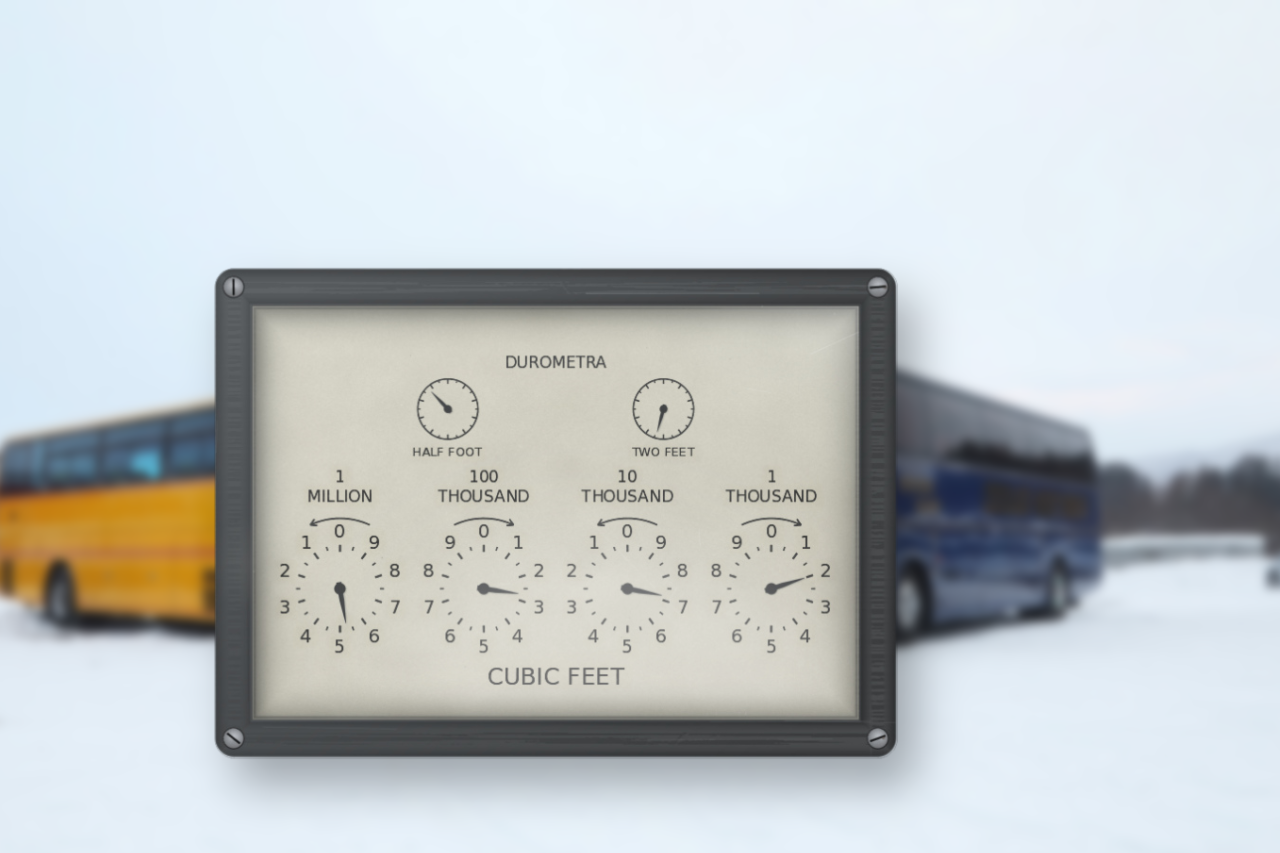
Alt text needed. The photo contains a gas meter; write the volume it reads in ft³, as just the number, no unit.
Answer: 527200
